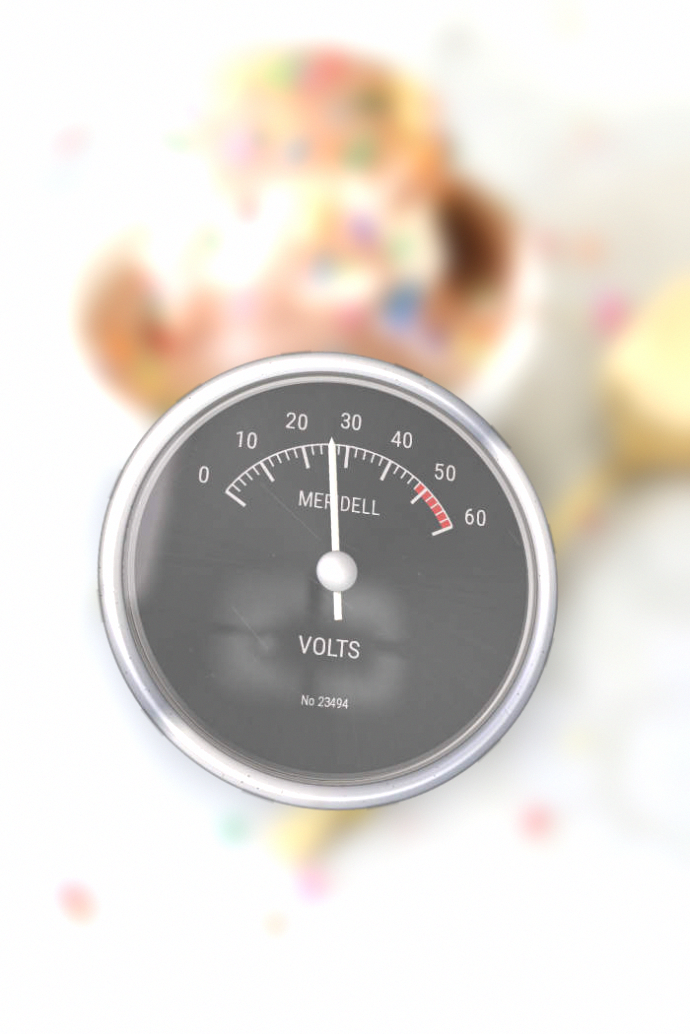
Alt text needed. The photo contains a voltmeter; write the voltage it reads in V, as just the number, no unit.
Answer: 26
